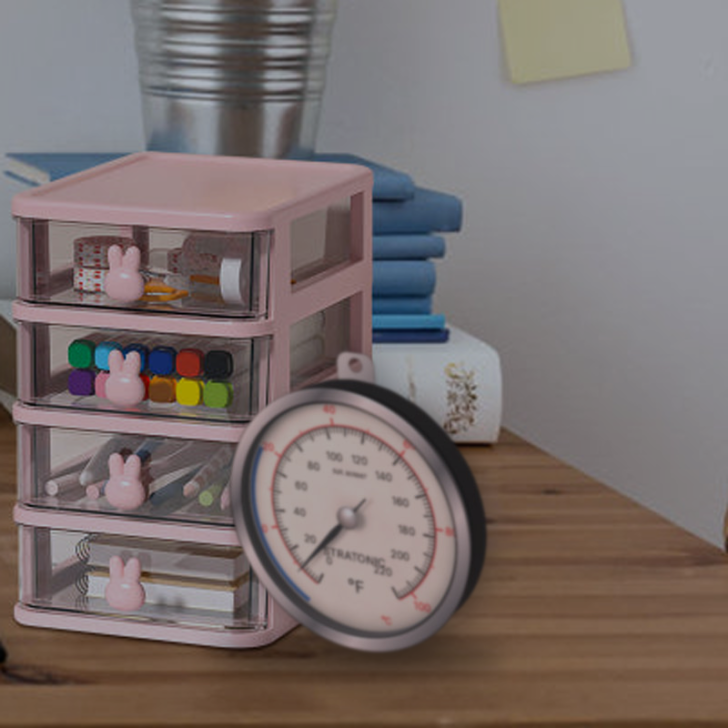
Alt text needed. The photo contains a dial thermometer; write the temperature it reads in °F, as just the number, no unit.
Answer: 10
